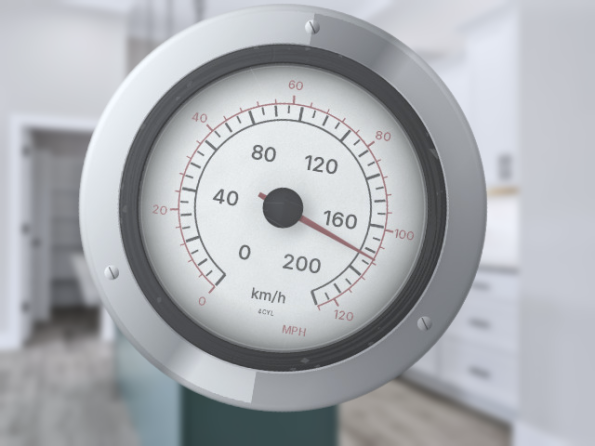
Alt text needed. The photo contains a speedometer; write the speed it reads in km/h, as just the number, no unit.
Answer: 172.5
